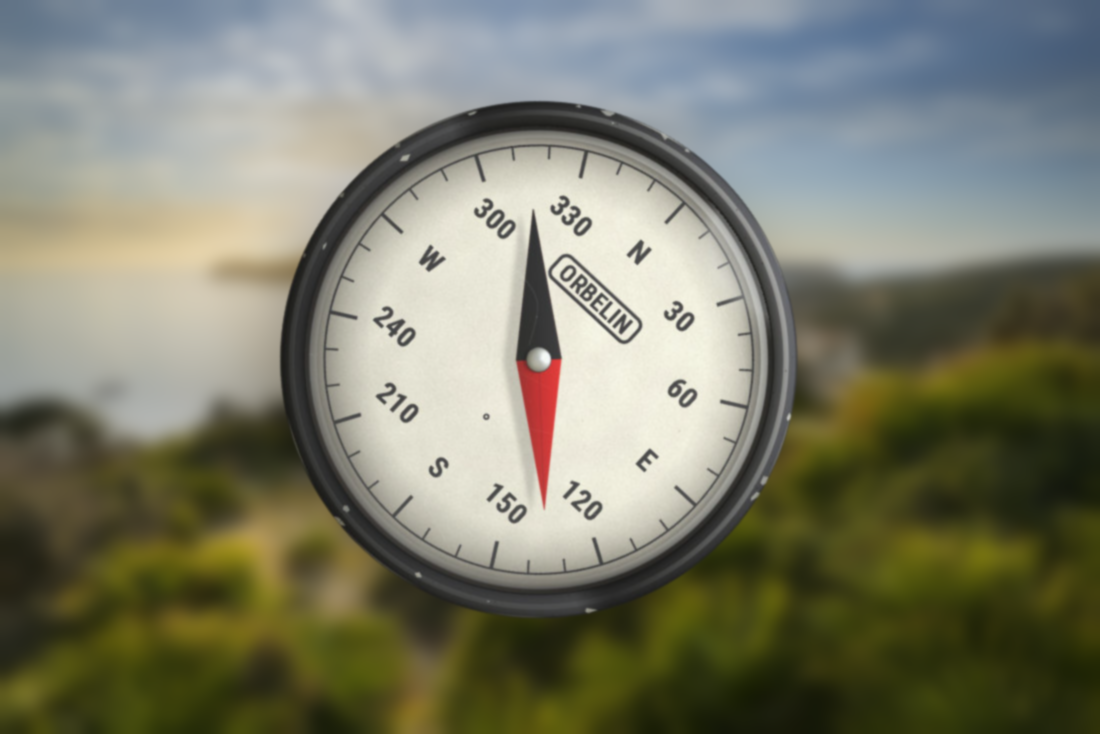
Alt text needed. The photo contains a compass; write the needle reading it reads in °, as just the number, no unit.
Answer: 135
